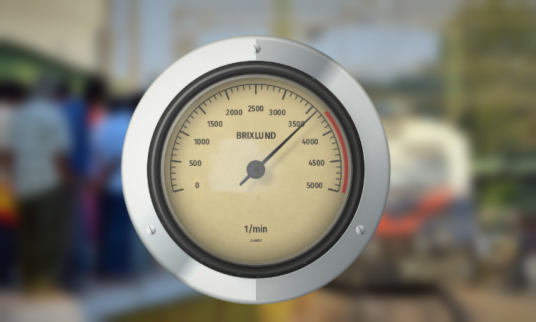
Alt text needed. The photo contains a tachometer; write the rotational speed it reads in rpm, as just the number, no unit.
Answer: 3600
